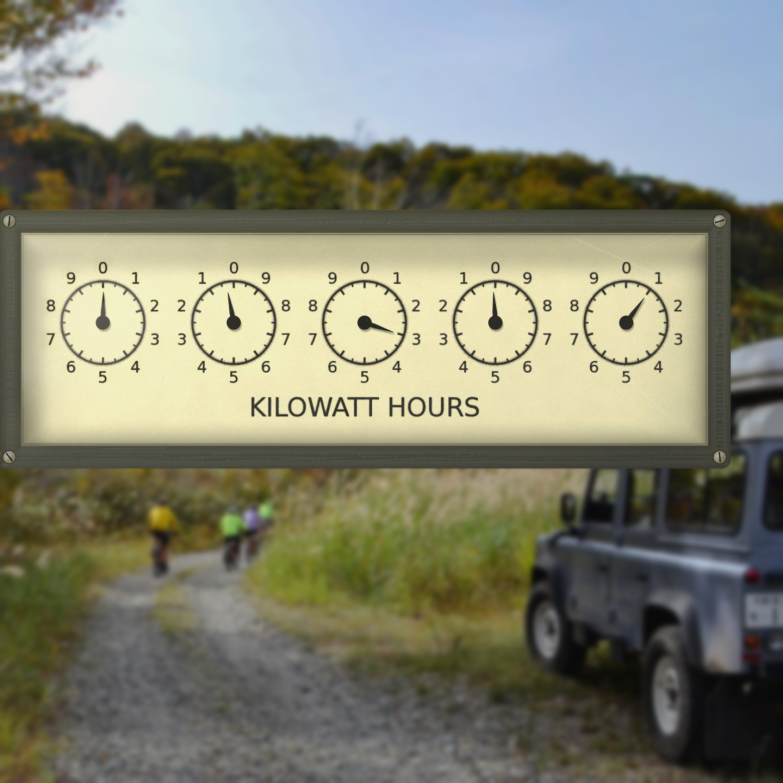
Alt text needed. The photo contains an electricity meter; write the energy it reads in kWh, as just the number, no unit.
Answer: 301
